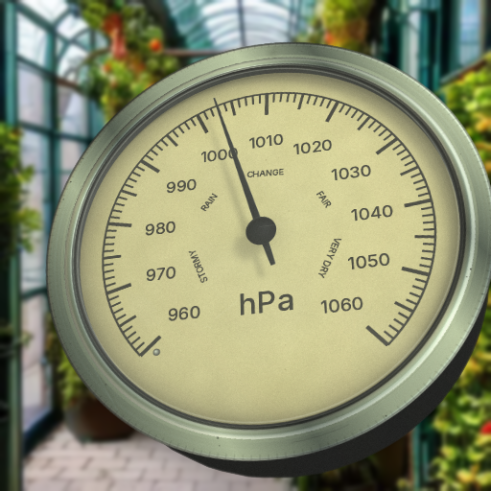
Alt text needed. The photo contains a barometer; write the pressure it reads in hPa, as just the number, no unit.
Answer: 1003
